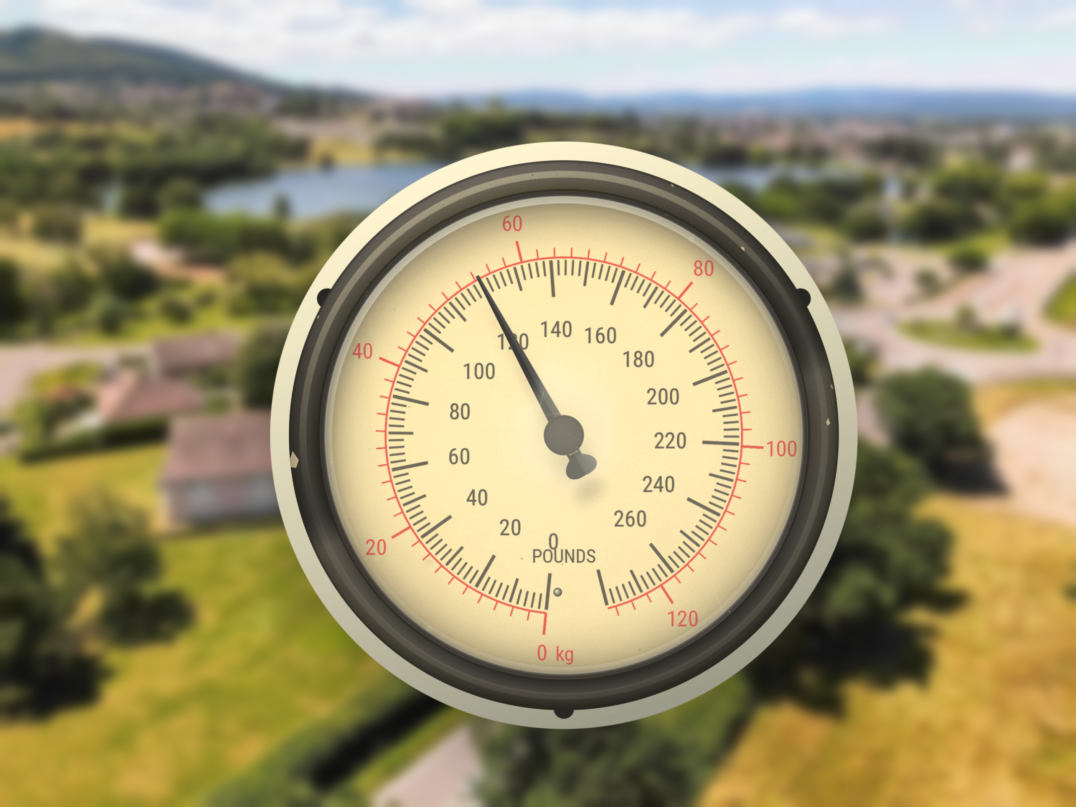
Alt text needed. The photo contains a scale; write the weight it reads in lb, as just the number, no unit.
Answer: 120
